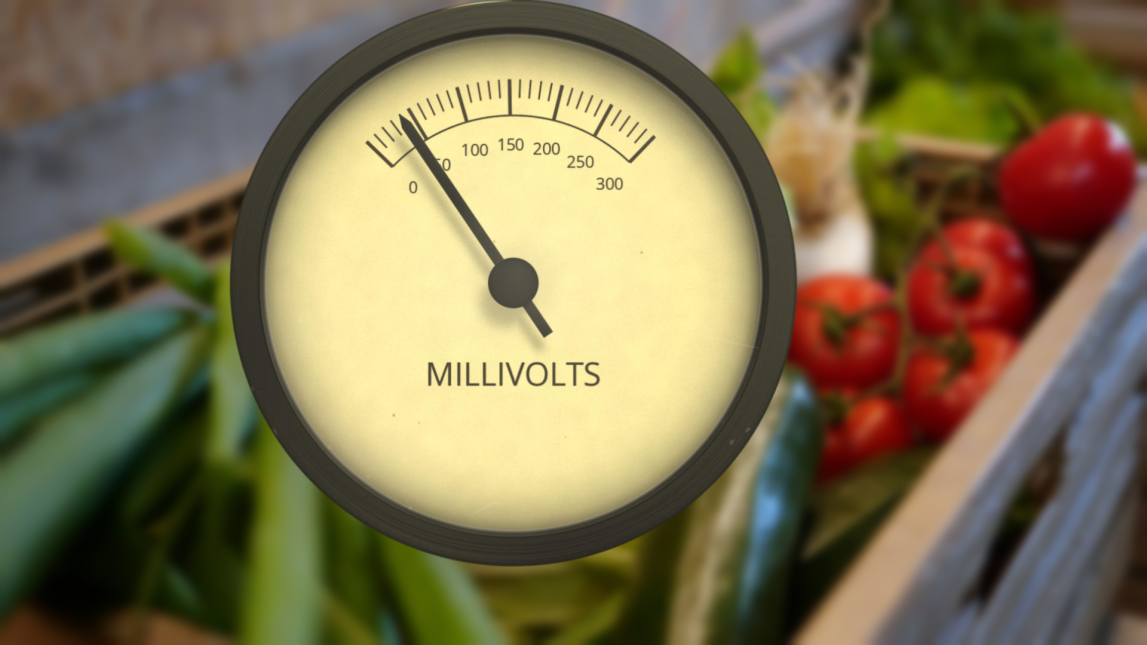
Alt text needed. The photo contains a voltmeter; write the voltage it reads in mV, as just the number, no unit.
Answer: 40
